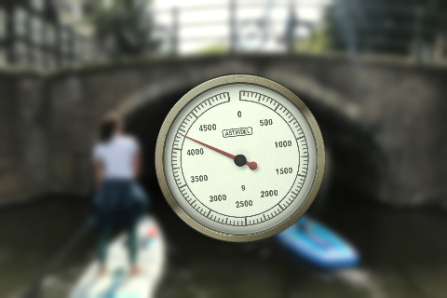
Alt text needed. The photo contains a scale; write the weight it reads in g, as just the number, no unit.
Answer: 4200
